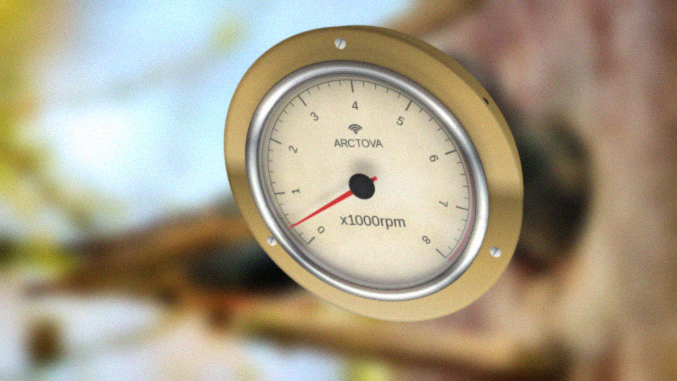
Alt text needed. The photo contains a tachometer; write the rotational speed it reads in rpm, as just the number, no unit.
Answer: 400
